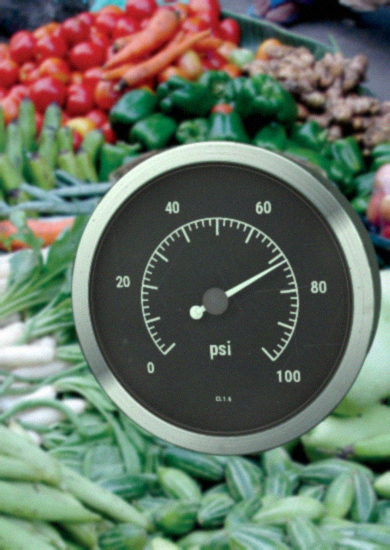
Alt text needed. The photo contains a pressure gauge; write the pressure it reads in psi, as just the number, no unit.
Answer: 72
